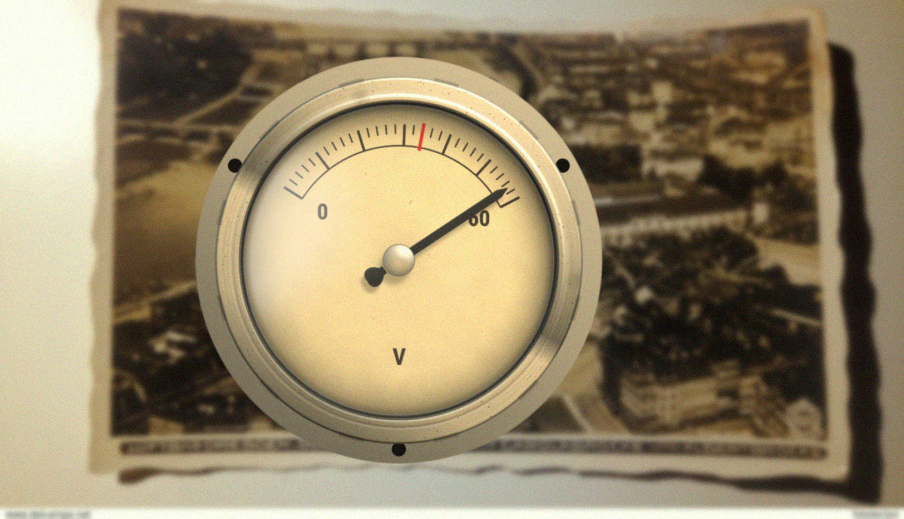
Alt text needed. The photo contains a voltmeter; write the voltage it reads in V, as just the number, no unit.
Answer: 57
